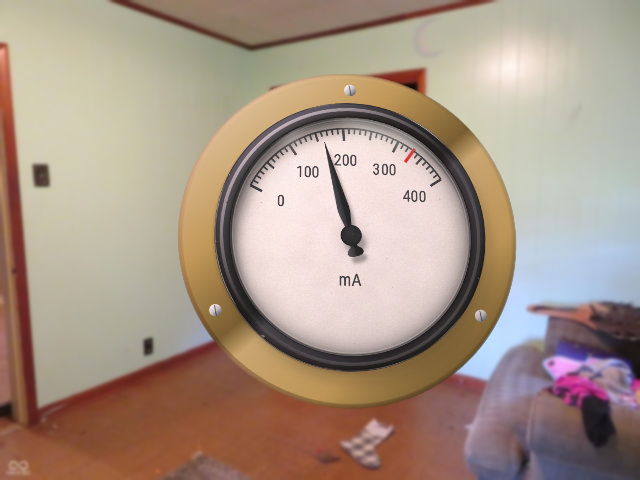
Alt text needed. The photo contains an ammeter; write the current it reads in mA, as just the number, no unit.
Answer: 160
